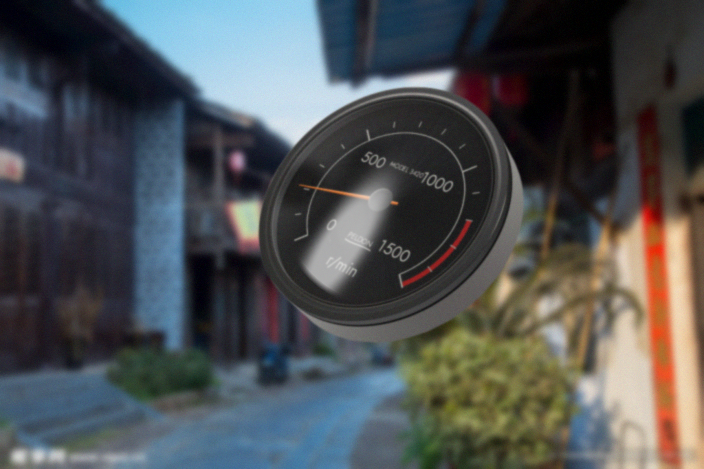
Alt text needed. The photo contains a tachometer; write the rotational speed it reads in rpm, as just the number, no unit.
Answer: 200
